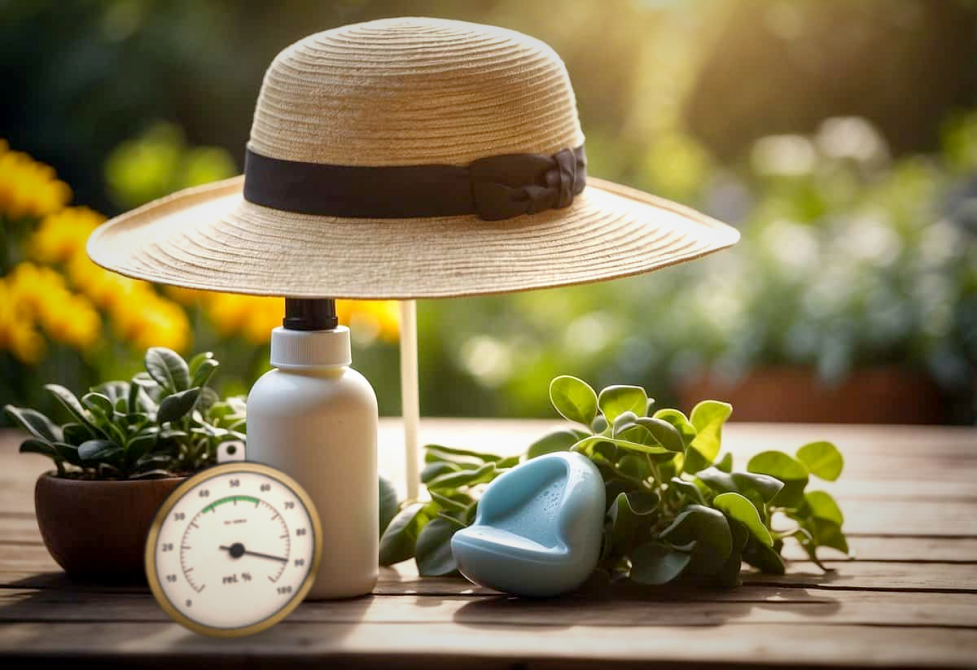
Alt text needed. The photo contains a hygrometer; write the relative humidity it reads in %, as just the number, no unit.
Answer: 90
